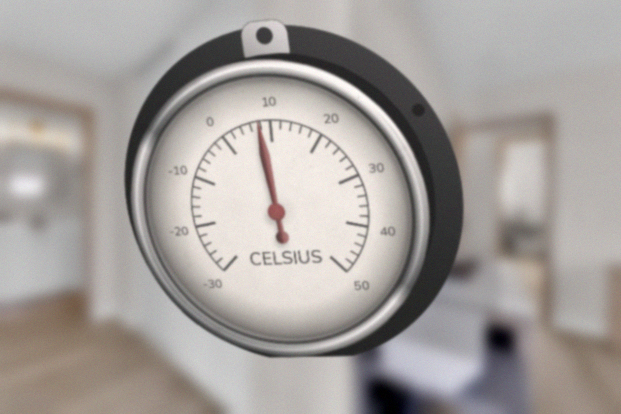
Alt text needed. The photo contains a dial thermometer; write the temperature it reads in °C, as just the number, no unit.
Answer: 8
